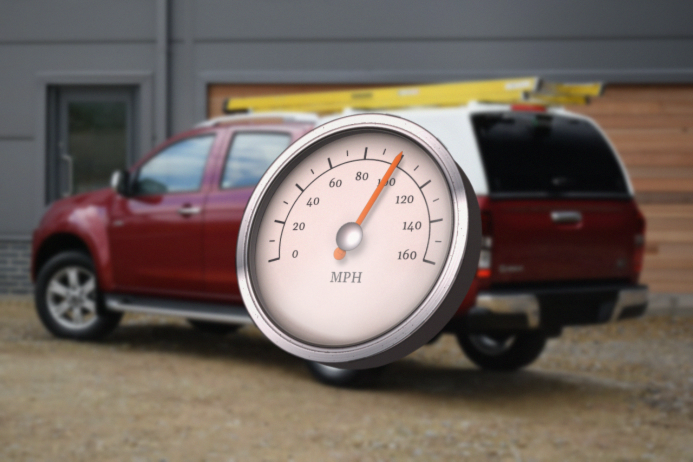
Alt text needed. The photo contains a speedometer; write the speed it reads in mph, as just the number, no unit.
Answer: 100
